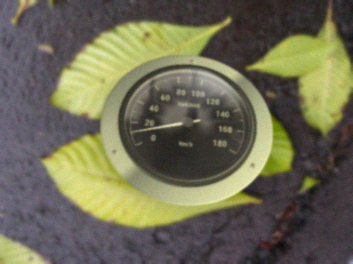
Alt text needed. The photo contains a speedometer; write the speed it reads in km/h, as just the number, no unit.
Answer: 10
